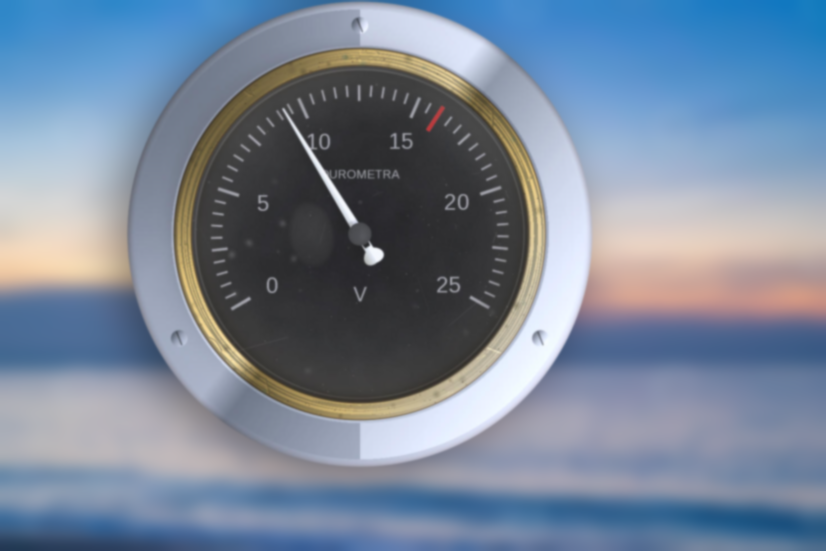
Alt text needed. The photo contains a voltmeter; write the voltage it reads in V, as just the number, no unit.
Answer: 9.25
